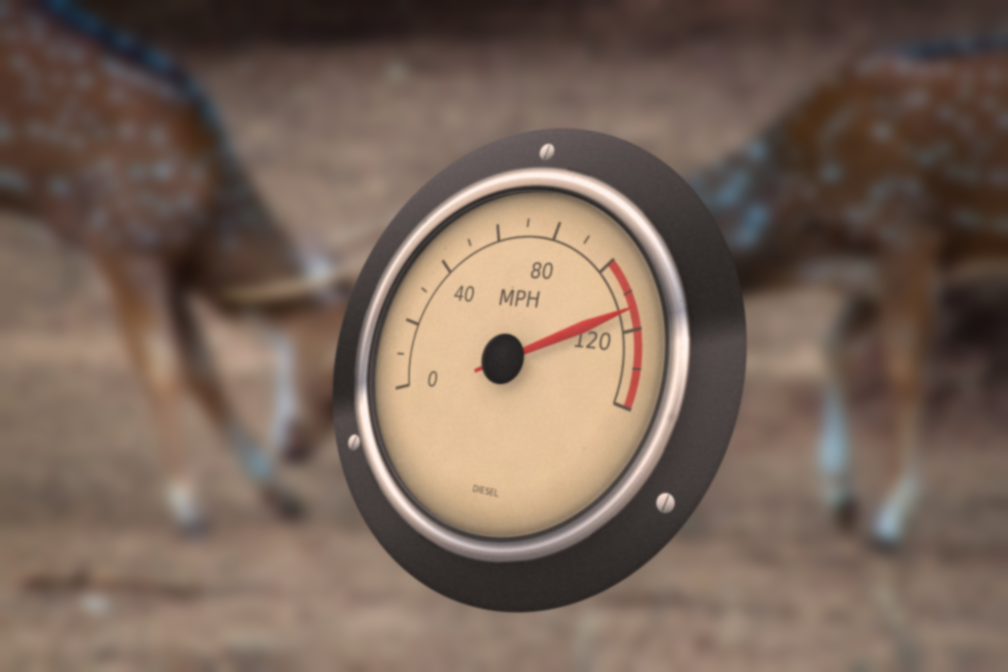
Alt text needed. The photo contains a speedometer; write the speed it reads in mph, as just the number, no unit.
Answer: 115
